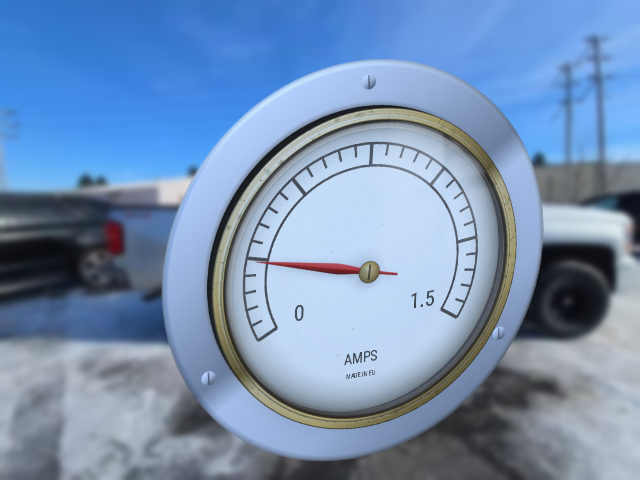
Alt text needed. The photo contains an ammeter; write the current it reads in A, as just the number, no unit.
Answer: 0.25
